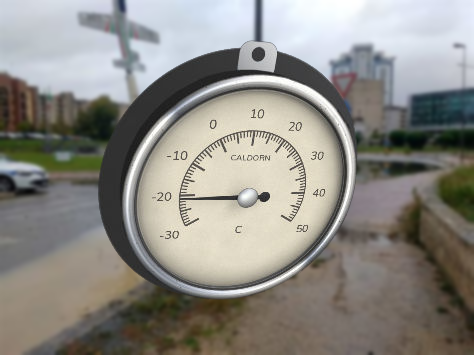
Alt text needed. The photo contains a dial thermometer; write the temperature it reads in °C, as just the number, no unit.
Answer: -20
